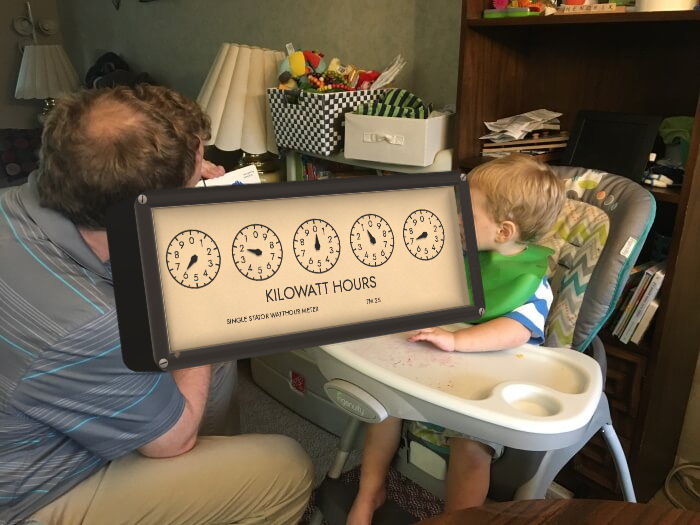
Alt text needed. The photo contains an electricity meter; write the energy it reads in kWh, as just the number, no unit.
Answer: 62007
